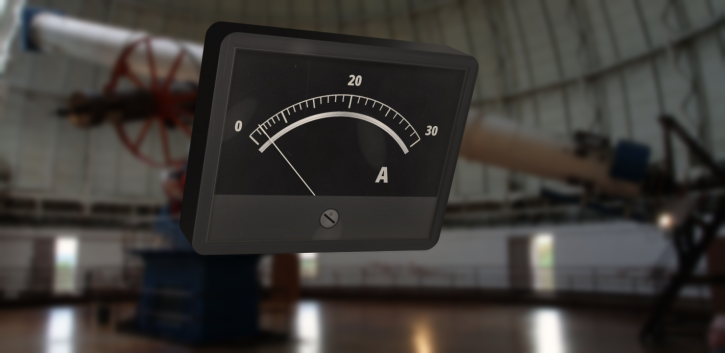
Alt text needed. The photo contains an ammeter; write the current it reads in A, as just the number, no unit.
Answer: 5
